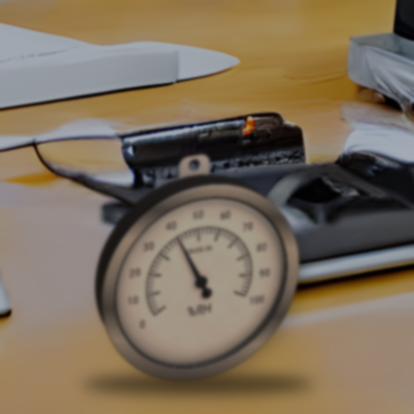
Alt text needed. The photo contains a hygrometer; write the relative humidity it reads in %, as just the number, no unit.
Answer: 40
